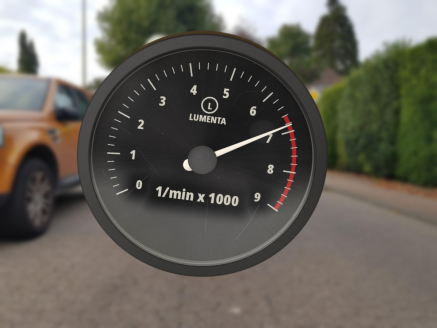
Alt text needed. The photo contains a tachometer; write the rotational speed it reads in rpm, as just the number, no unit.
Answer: 6800
